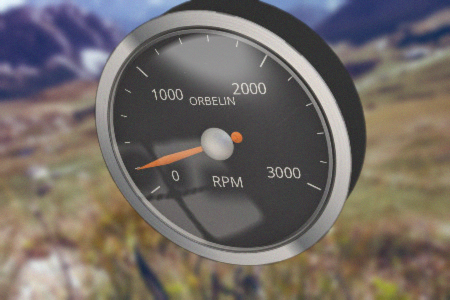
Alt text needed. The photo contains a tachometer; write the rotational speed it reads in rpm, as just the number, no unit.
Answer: 200
